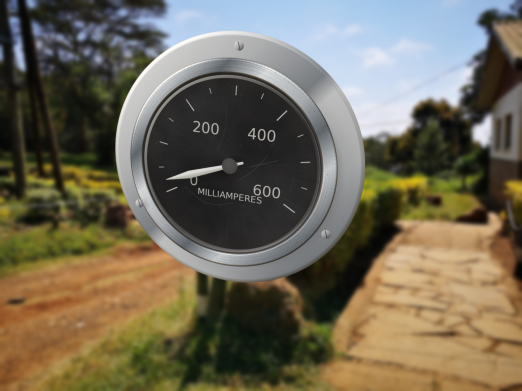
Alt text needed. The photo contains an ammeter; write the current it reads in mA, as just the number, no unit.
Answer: 25
